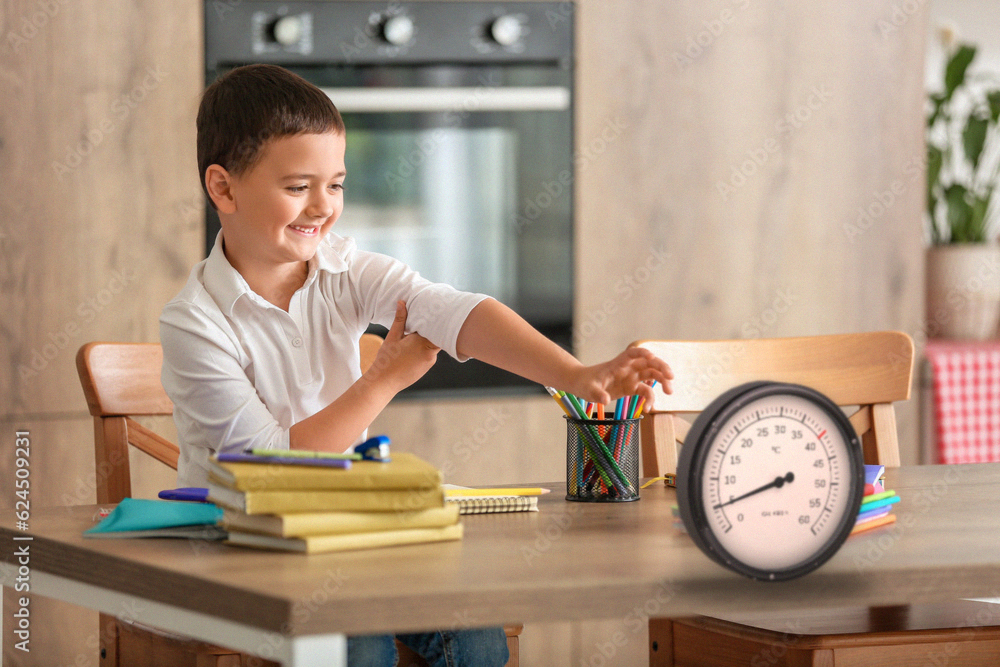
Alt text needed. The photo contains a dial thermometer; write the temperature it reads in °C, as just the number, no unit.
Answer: 5
